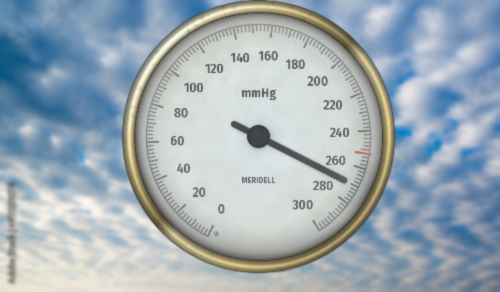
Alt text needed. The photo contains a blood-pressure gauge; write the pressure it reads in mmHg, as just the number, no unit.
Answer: 270
